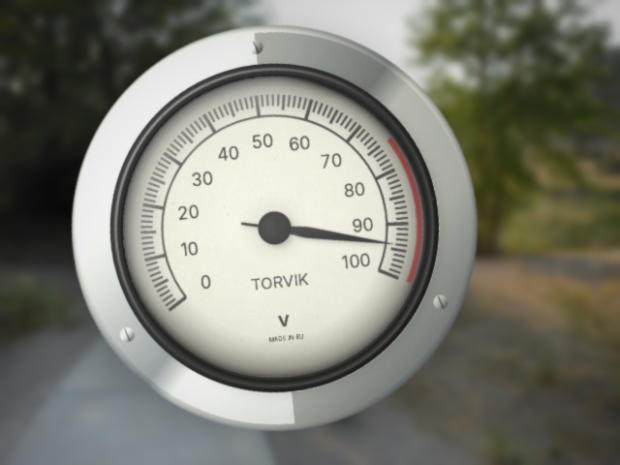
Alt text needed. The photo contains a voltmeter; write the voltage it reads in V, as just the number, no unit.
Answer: 94
